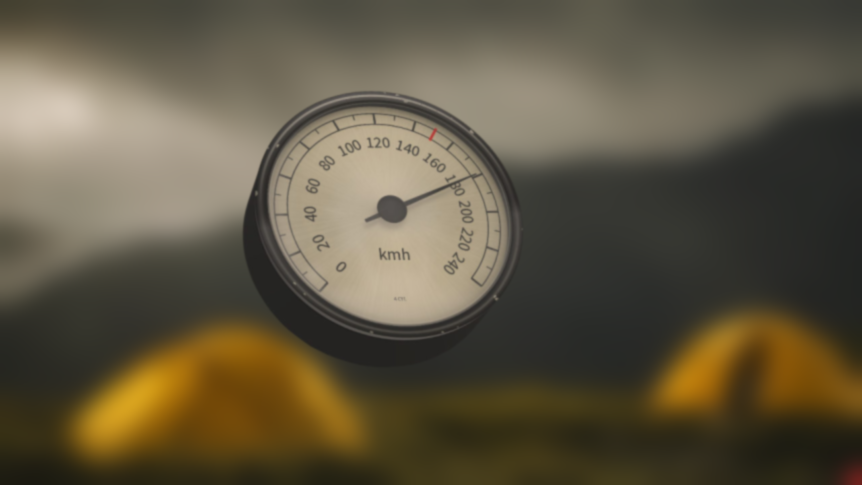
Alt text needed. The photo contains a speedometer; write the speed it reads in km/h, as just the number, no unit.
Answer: 180
